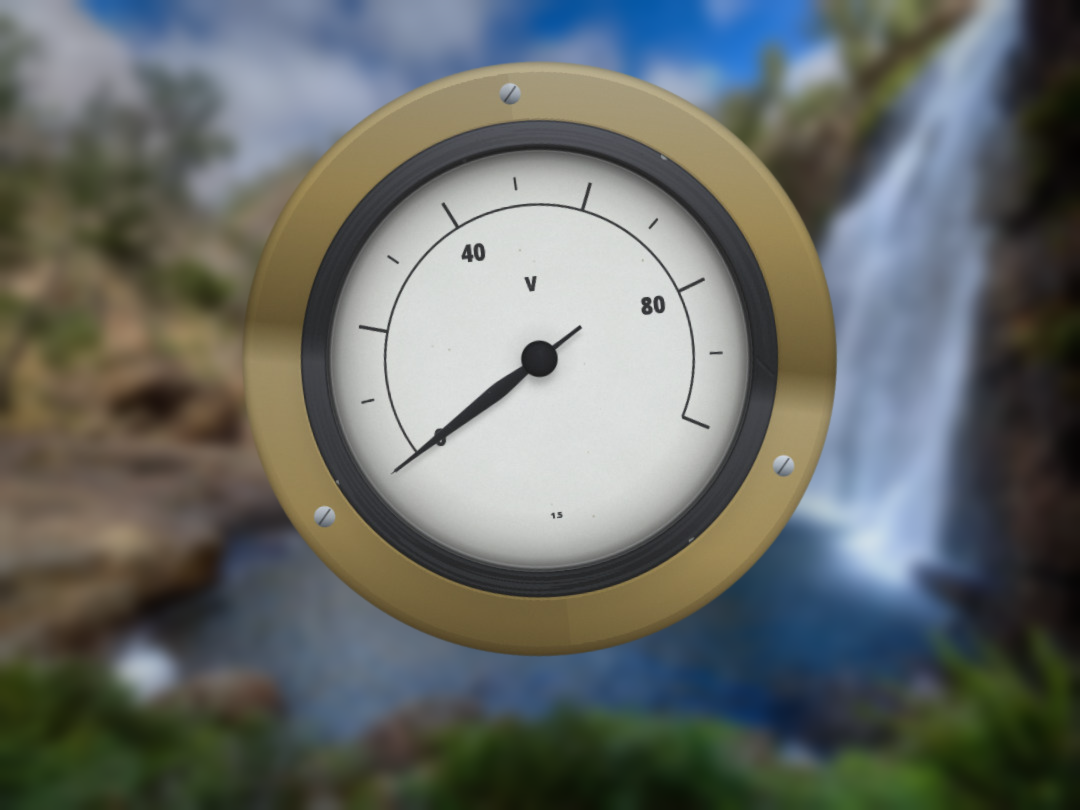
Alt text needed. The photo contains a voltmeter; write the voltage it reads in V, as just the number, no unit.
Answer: 0
